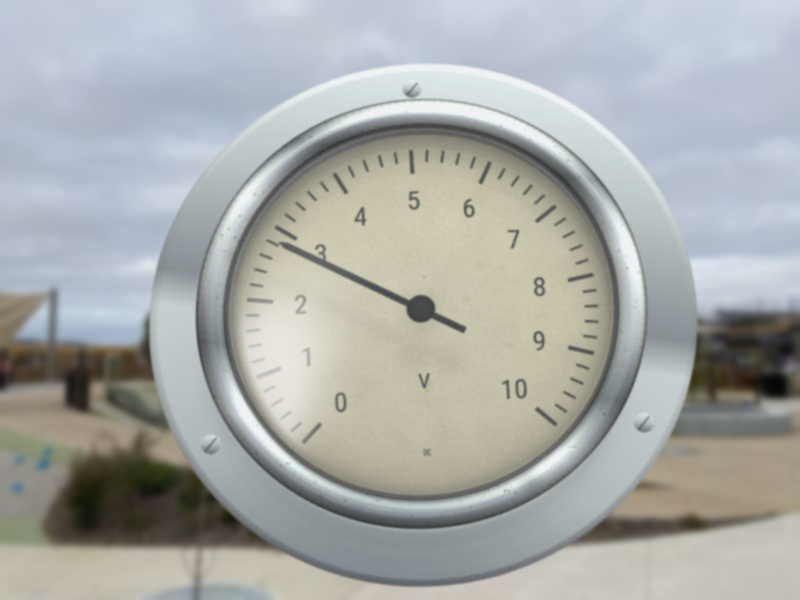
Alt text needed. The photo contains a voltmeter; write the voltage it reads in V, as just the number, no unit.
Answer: 2.8
